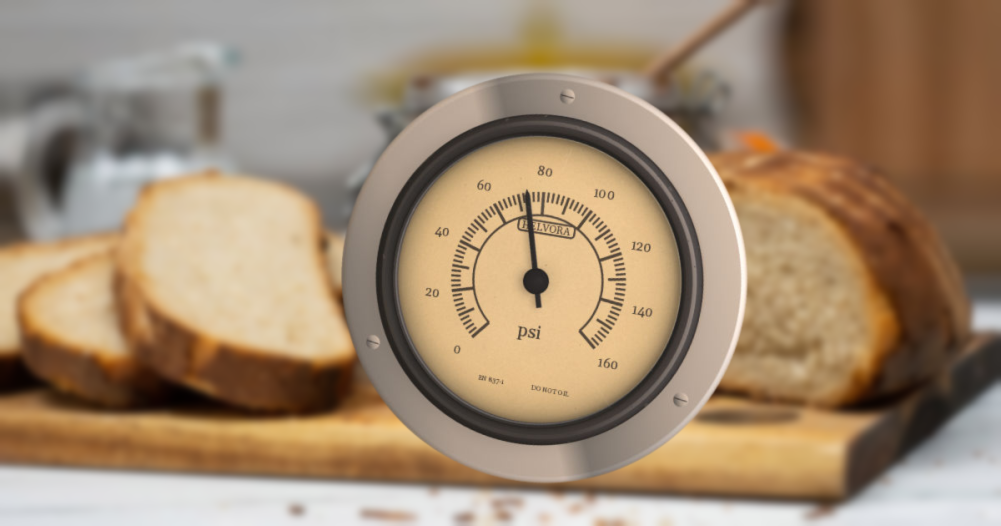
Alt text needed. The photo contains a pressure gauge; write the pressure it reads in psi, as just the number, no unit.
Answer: 74
